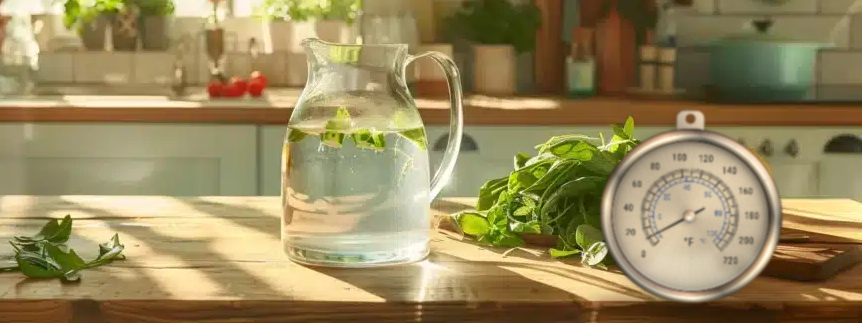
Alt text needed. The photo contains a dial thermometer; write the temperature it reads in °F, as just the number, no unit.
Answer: 10
